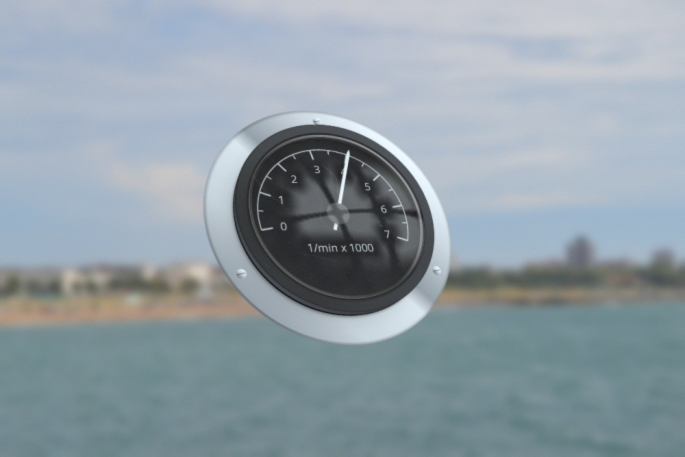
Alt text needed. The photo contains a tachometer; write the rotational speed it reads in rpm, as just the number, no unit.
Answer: 4000
